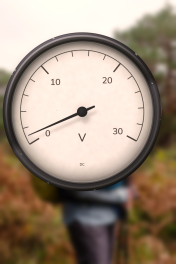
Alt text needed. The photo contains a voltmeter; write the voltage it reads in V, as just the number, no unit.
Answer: 1
